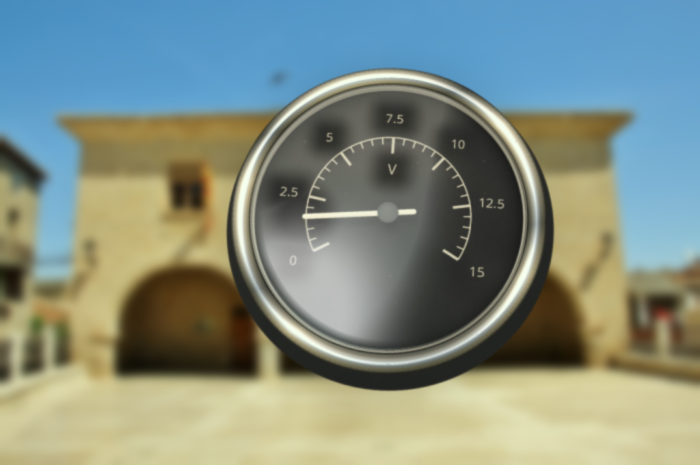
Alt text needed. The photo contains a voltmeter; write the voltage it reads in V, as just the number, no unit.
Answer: 1.5
